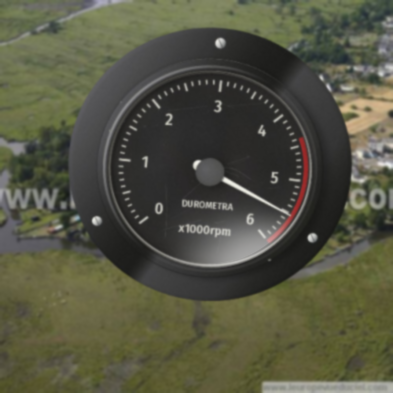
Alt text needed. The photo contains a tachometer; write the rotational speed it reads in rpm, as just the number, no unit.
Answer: 5500
